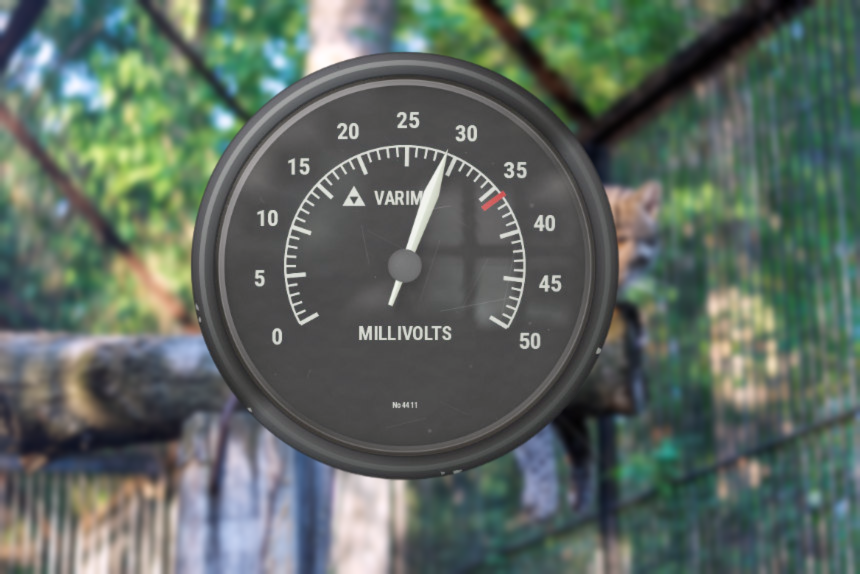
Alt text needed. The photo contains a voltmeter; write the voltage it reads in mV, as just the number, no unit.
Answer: 29
